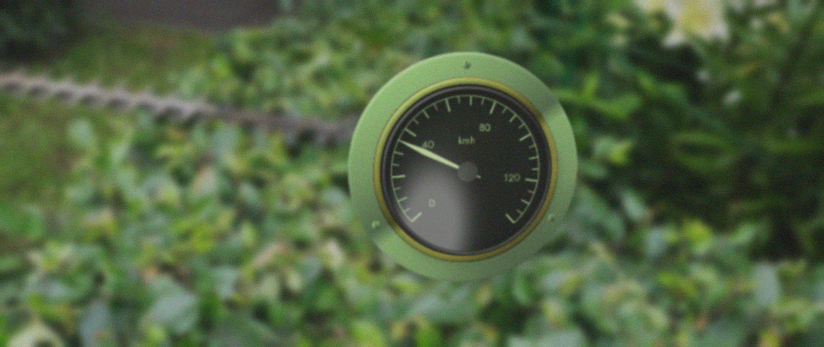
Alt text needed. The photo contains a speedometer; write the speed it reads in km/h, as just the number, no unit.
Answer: 35
